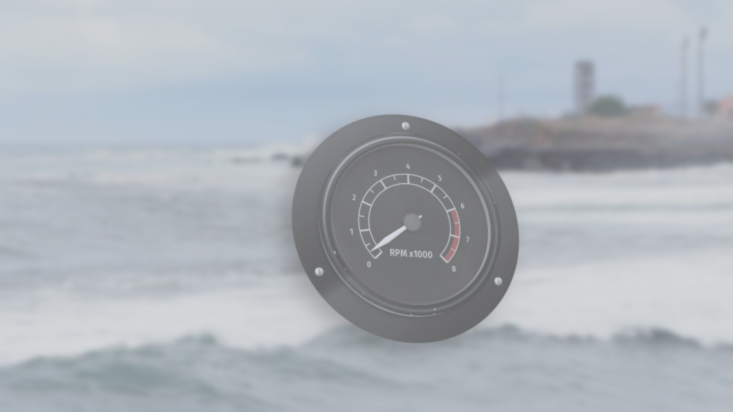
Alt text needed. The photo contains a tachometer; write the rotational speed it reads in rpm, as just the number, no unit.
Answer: 250
